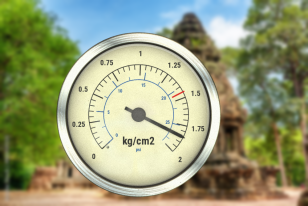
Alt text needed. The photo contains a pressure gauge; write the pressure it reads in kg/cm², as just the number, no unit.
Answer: 1.85
